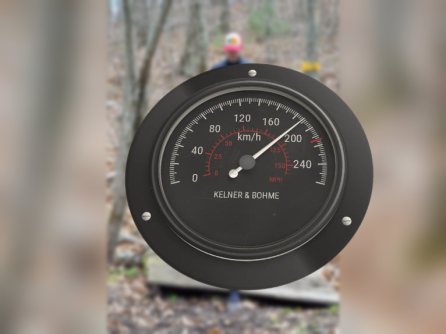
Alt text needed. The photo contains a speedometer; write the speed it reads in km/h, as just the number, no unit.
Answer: 190
